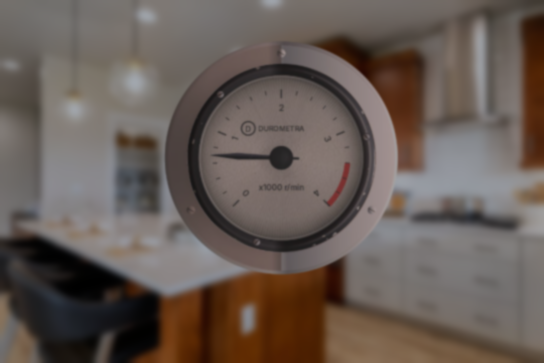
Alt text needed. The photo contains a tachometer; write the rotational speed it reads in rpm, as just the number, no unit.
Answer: 700
